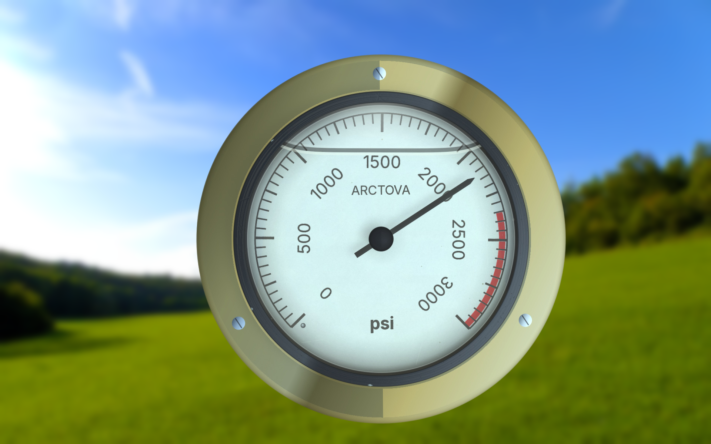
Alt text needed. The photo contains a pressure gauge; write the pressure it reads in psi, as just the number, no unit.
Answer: 2125
